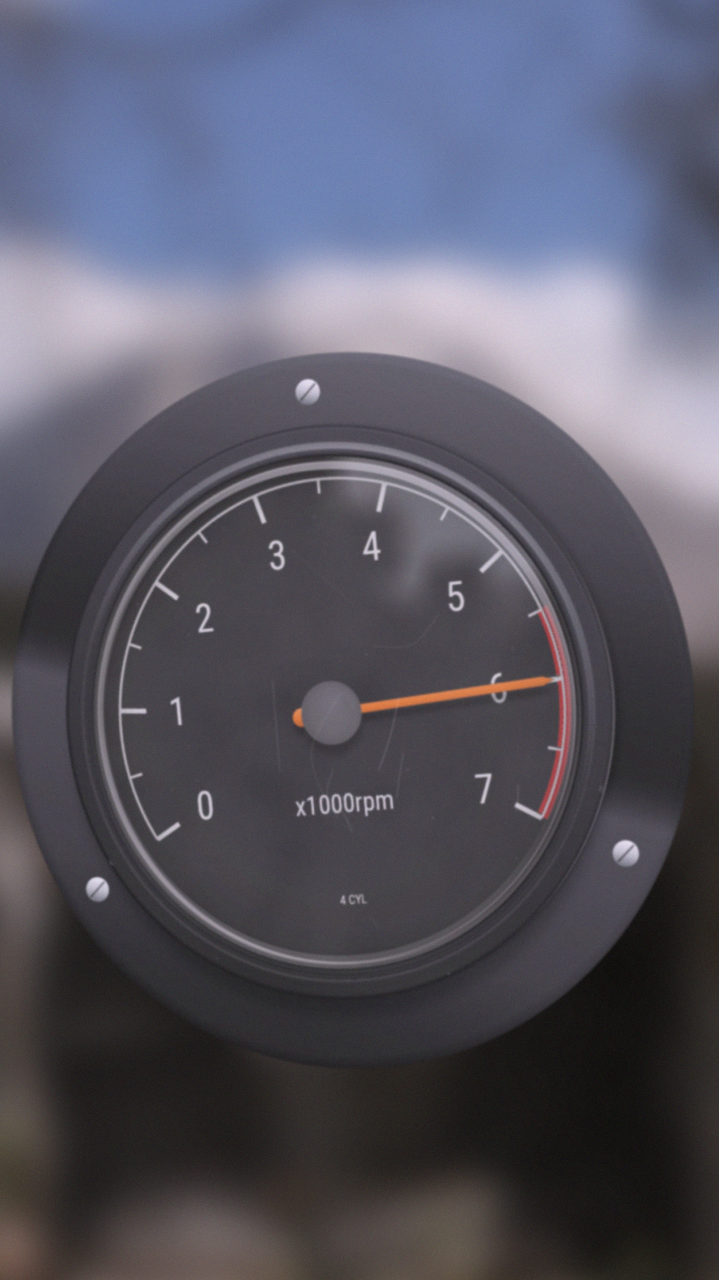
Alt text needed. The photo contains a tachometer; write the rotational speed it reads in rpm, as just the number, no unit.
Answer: 6000
